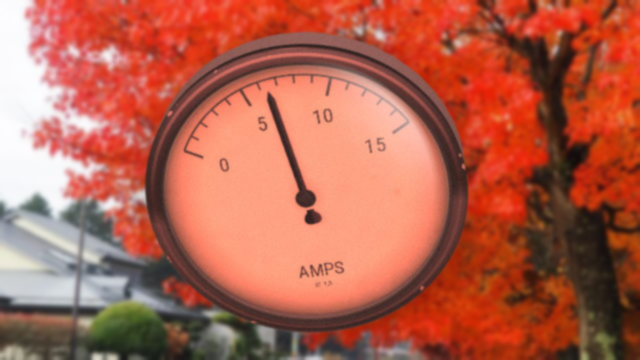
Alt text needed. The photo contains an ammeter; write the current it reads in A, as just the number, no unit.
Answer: 6.5
